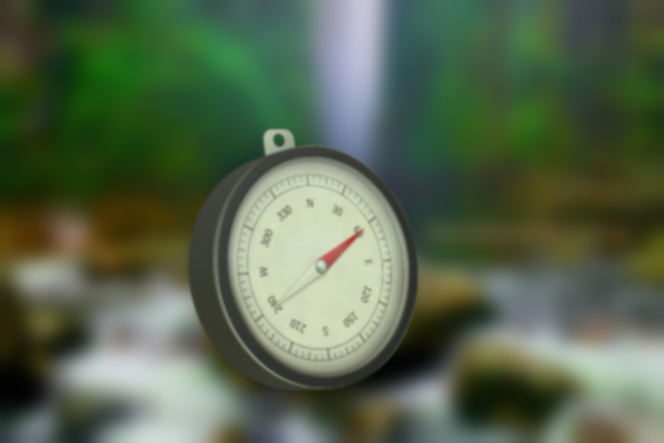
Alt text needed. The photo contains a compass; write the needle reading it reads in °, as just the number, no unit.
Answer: 60
